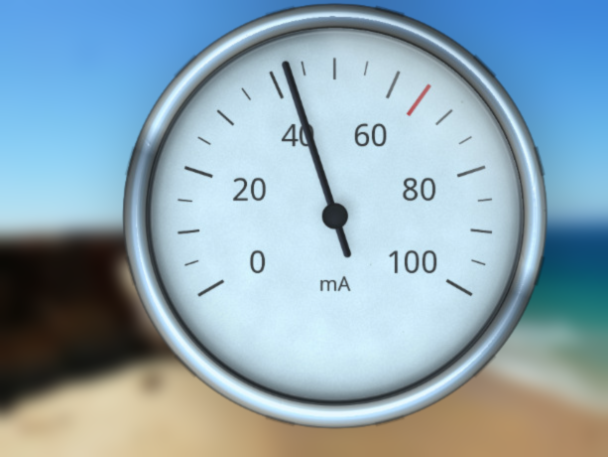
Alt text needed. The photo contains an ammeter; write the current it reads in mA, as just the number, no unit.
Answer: 42.5
